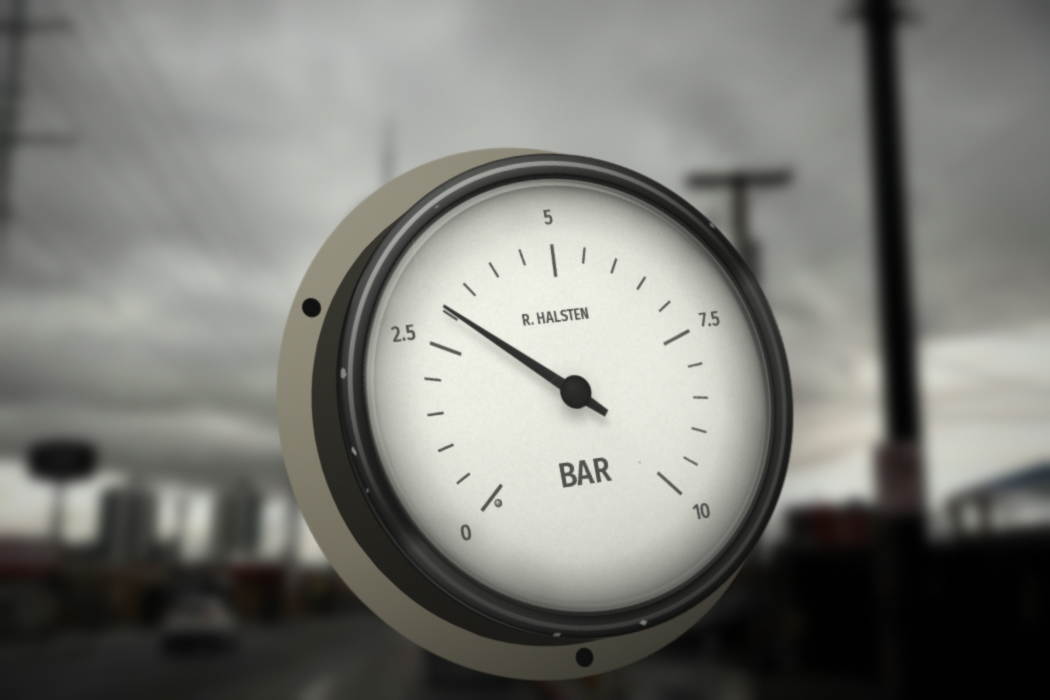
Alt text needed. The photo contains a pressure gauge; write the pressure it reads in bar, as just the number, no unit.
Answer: 3
